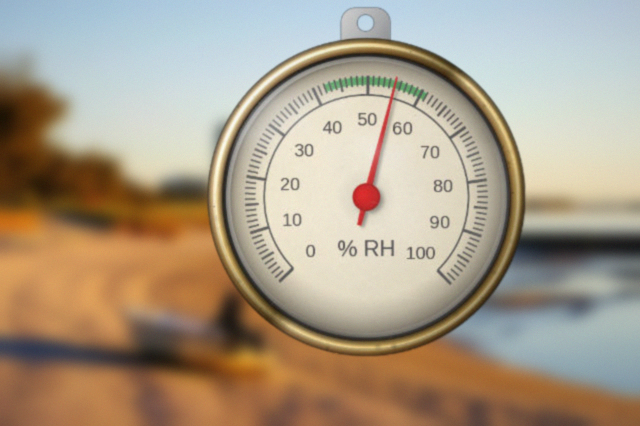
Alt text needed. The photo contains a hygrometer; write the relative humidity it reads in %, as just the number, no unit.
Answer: 55
